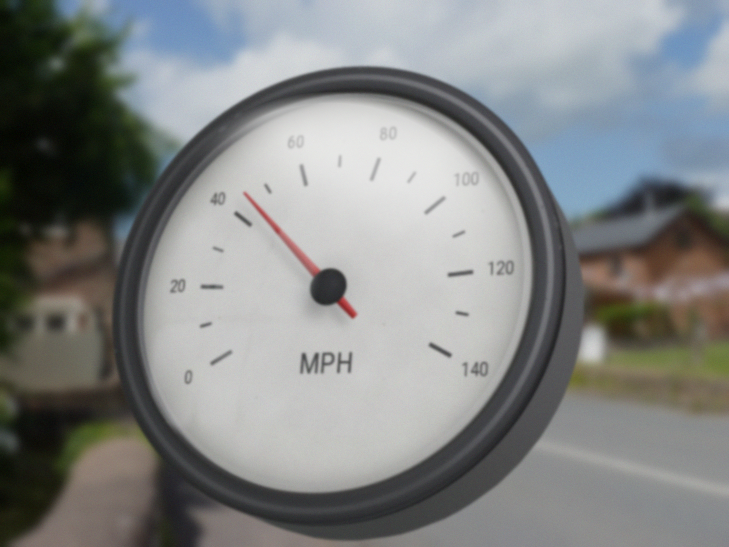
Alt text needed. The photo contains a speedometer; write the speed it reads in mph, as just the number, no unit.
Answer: 45
